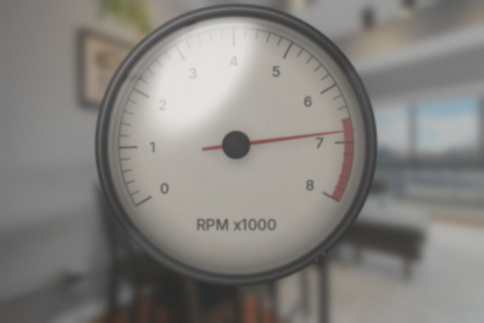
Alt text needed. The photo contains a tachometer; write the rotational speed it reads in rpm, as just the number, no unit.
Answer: 6800
